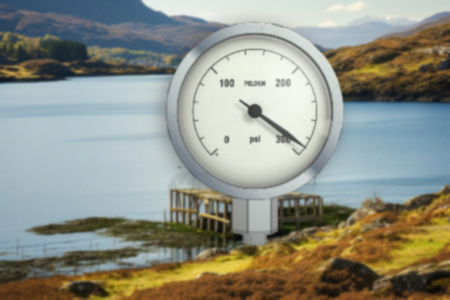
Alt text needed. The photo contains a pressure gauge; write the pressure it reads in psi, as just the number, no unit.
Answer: 290
